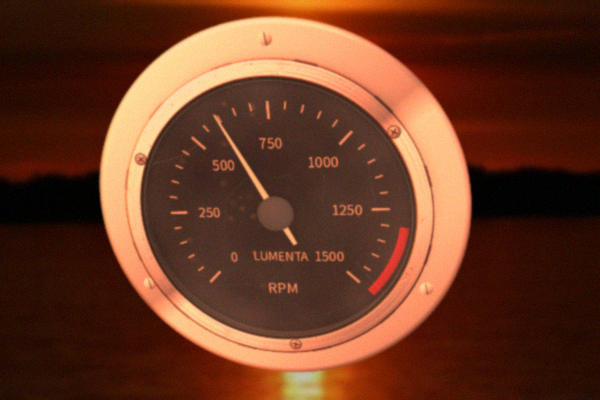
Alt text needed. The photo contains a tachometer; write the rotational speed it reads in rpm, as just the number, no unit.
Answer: 600
